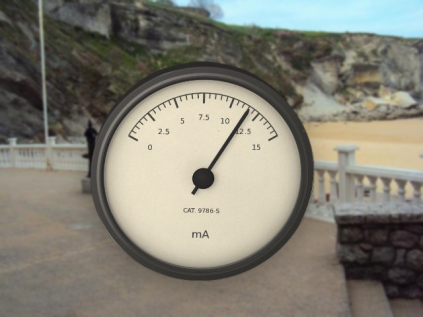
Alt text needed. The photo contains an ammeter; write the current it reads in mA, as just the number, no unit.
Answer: 11.5
